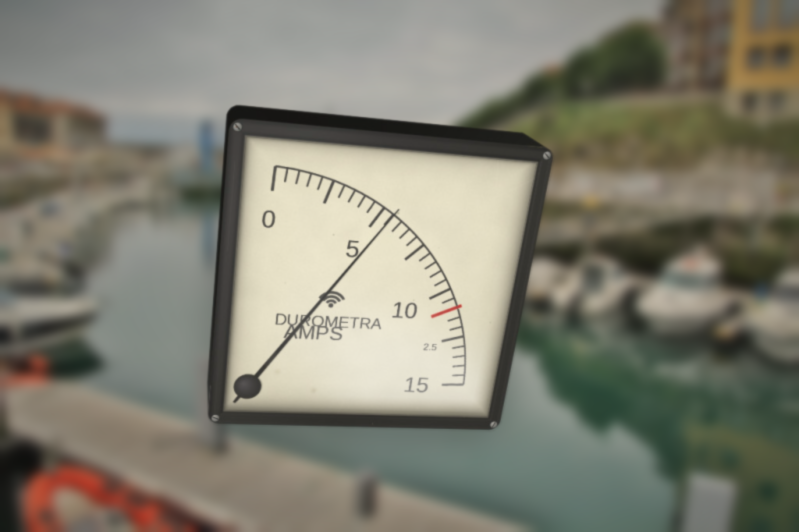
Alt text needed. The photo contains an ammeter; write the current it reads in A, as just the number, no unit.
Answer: 5.5
